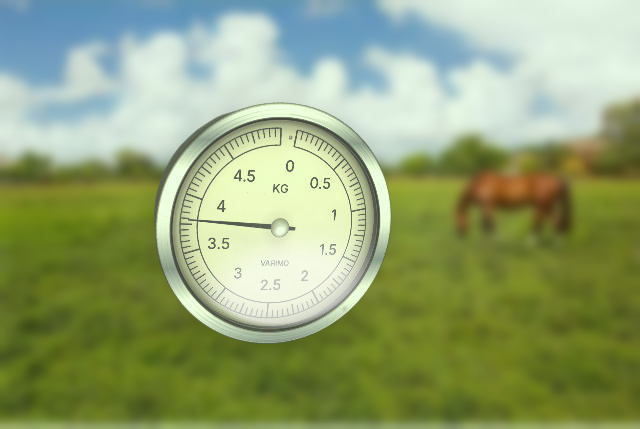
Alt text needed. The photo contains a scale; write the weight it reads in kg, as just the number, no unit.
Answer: 3.8
